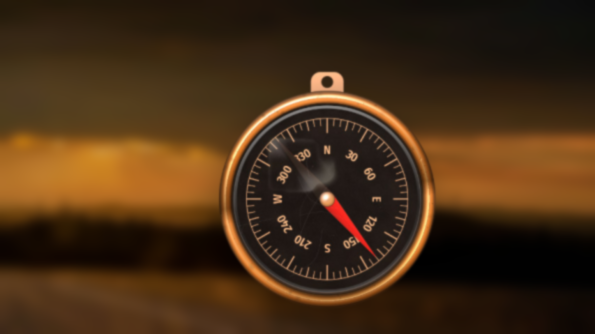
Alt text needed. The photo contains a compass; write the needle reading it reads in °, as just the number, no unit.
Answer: 140
